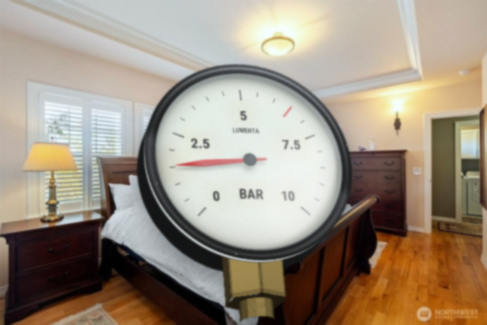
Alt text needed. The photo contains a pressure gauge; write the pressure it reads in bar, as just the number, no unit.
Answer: 1.5
